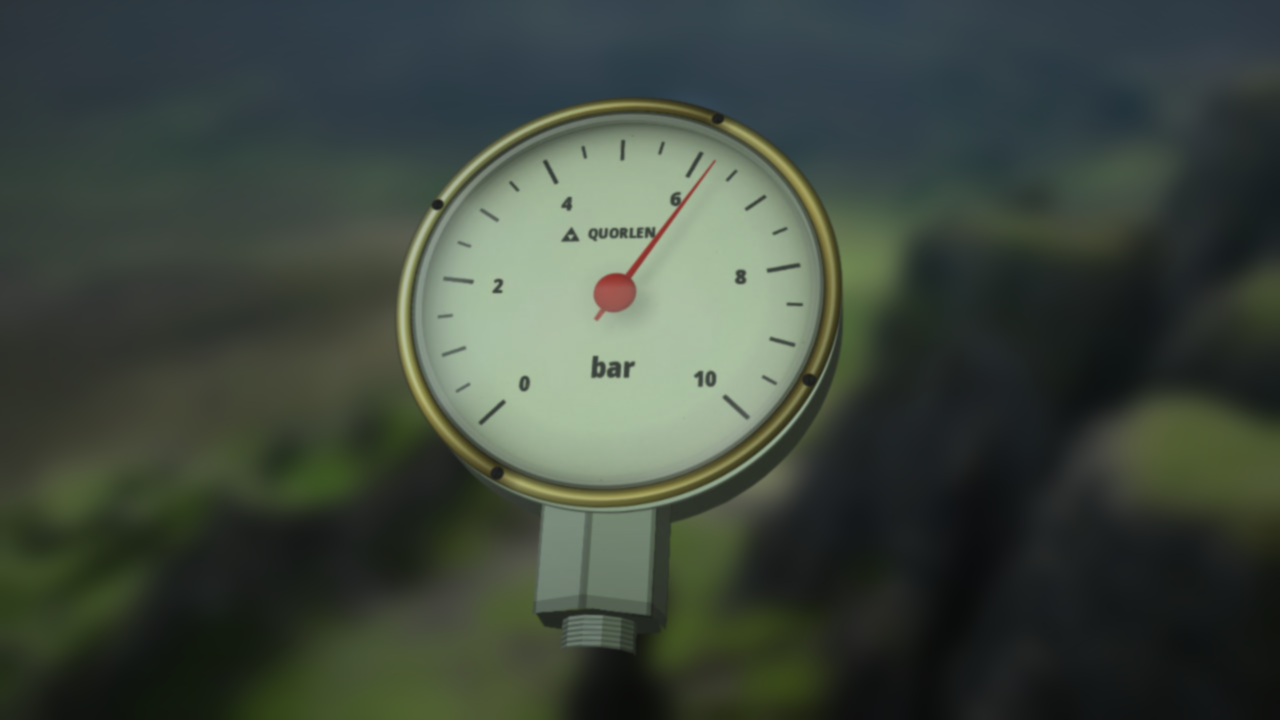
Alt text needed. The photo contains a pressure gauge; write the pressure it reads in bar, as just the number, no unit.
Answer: 6.25
